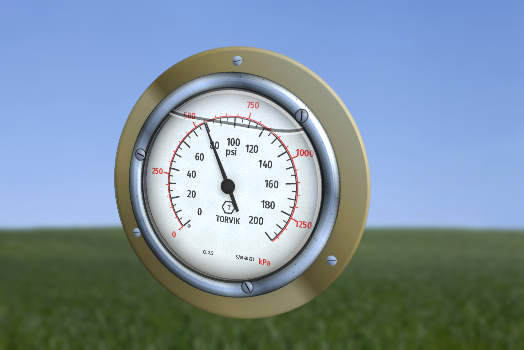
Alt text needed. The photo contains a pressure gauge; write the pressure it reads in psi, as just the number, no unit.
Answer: 80
